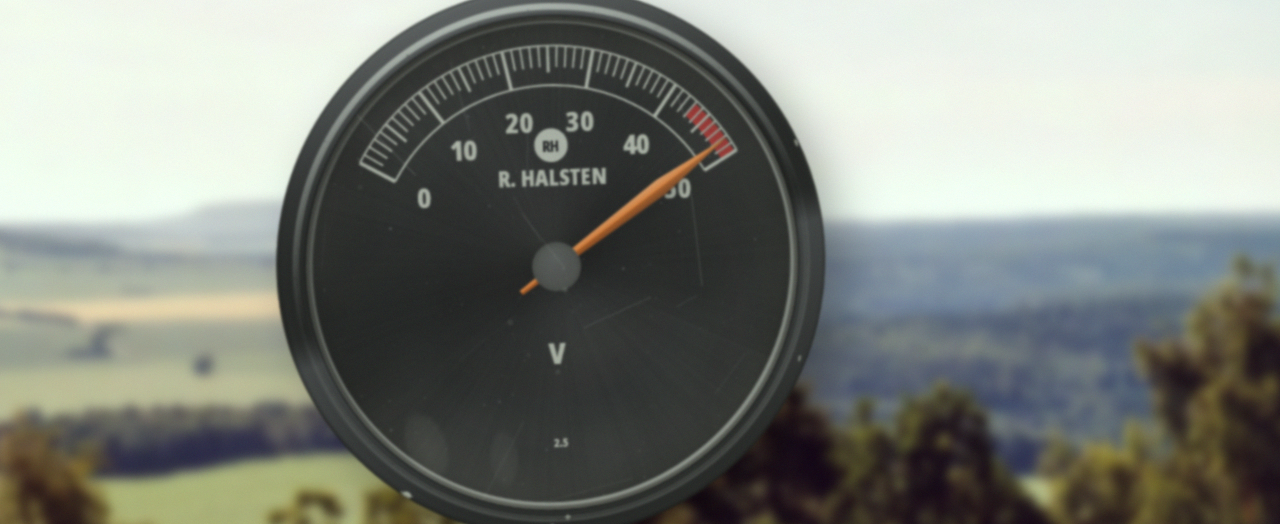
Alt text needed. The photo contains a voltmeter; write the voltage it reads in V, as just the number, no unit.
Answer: 48
